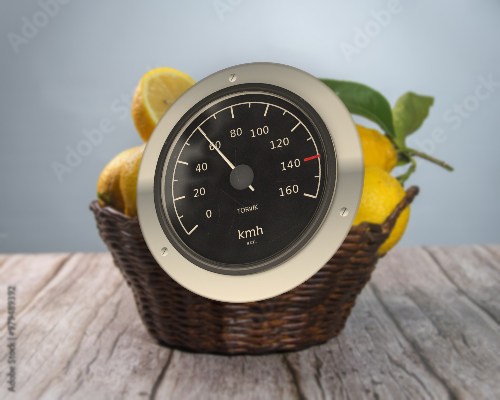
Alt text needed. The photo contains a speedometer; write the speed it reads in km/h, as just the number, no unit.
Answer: 60
